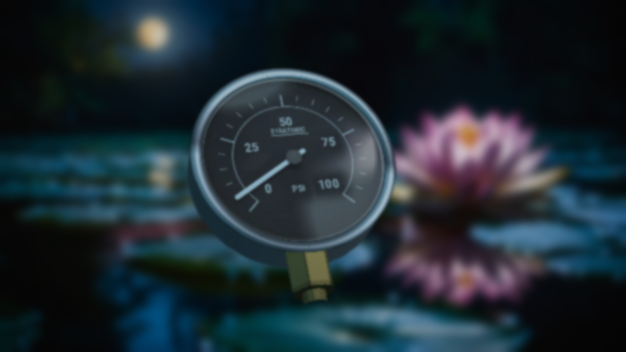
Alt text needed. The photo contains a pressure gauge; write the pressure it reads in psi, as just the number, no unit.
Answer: 5
